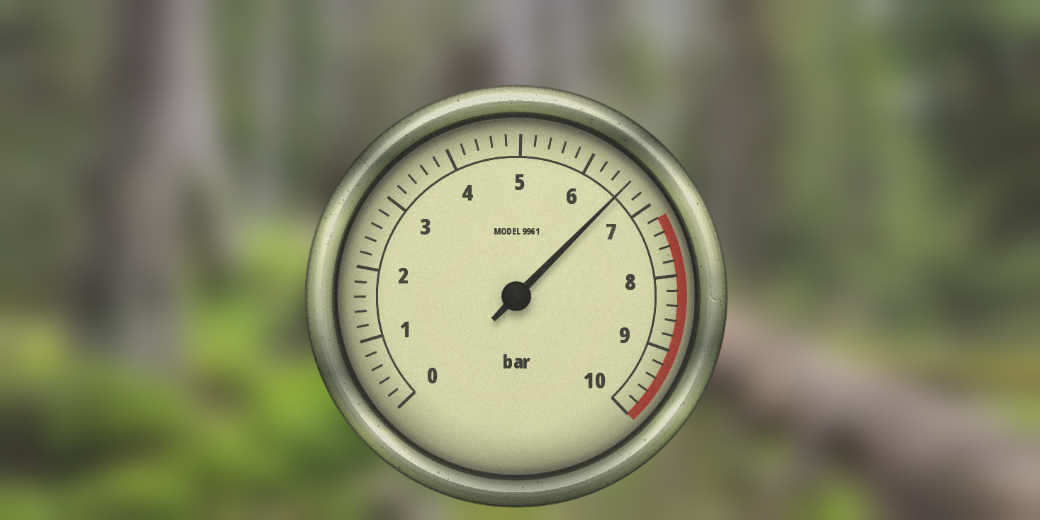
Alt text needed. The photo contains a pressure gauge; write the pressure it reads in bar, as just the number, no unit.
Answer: 6.6
